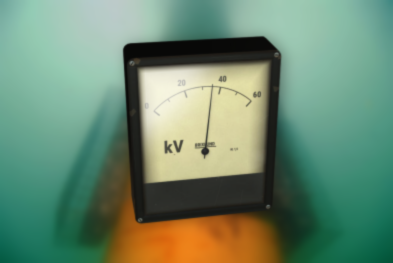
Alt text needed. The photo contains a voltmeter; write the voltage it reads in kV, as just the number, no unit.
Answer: 35
